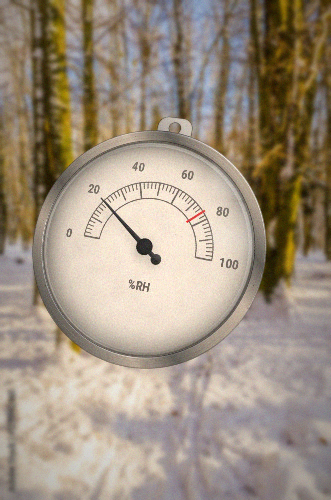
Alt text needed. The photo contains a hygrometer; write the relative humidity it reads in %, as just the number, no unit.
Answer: 20
